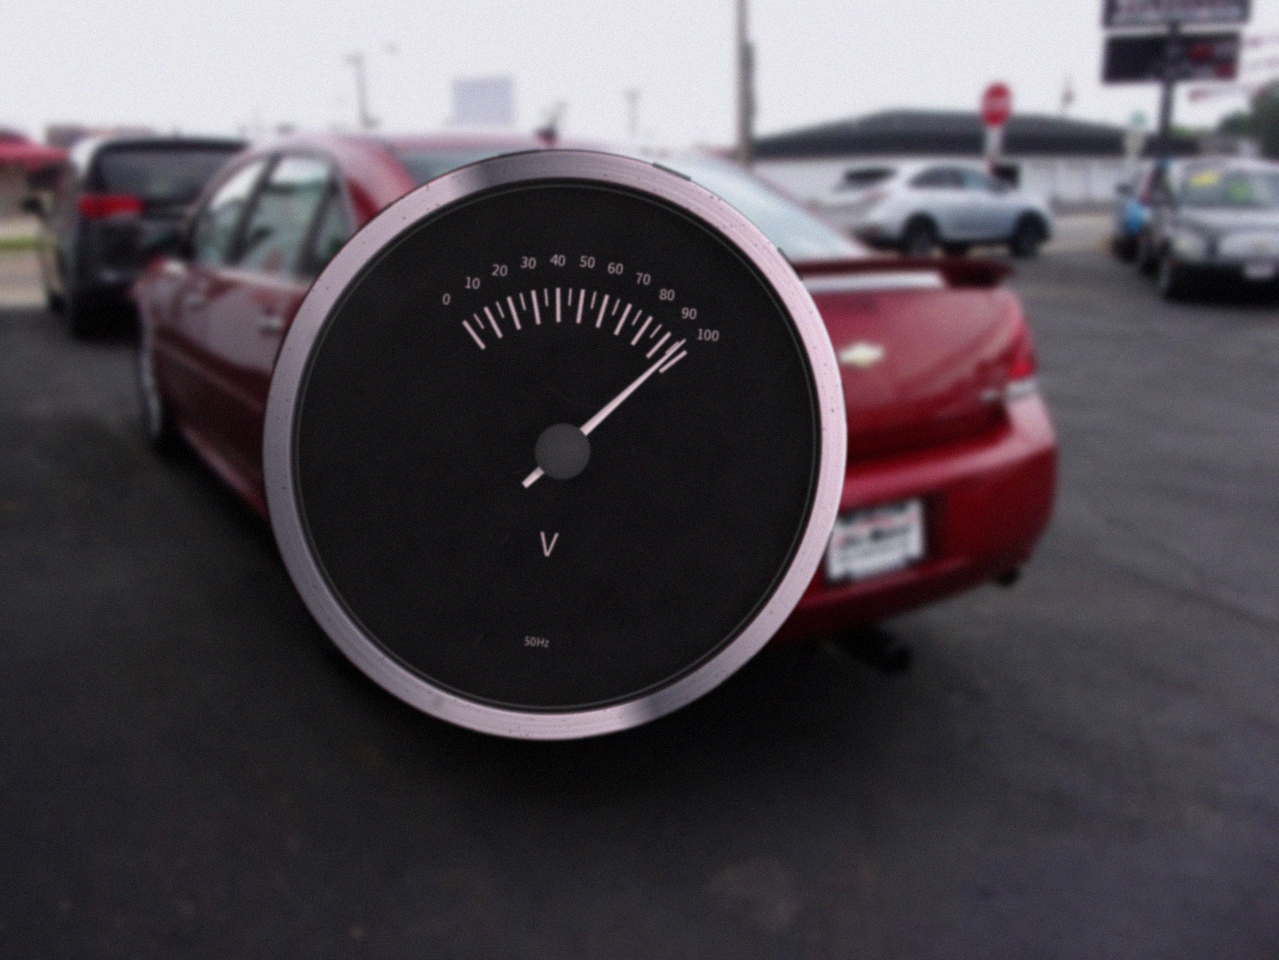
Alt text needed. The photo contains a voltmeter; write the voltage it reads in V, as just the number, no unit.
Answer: 95
